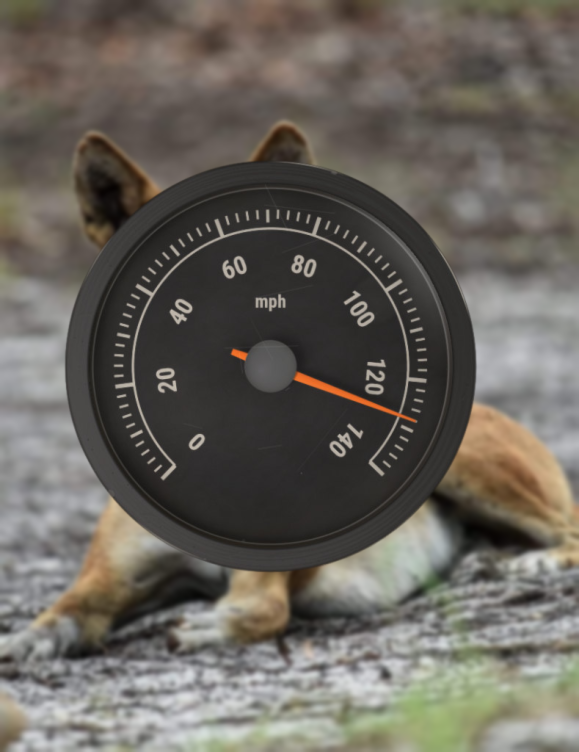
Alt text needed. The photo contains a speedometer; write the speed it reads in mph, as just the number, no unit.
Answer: 128
